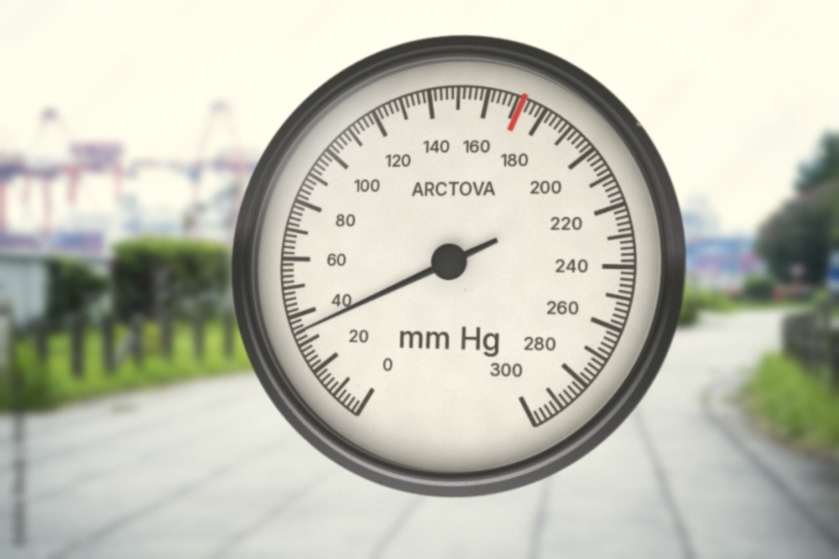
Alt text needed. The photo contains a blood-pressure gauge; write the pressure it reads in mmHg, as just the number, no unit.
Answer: 34
